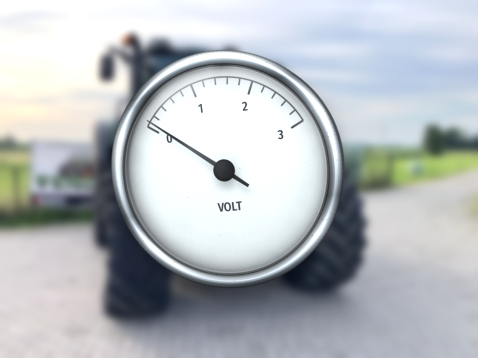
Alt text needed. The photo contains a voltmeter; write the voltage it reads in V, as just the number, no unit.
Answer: 0.1
